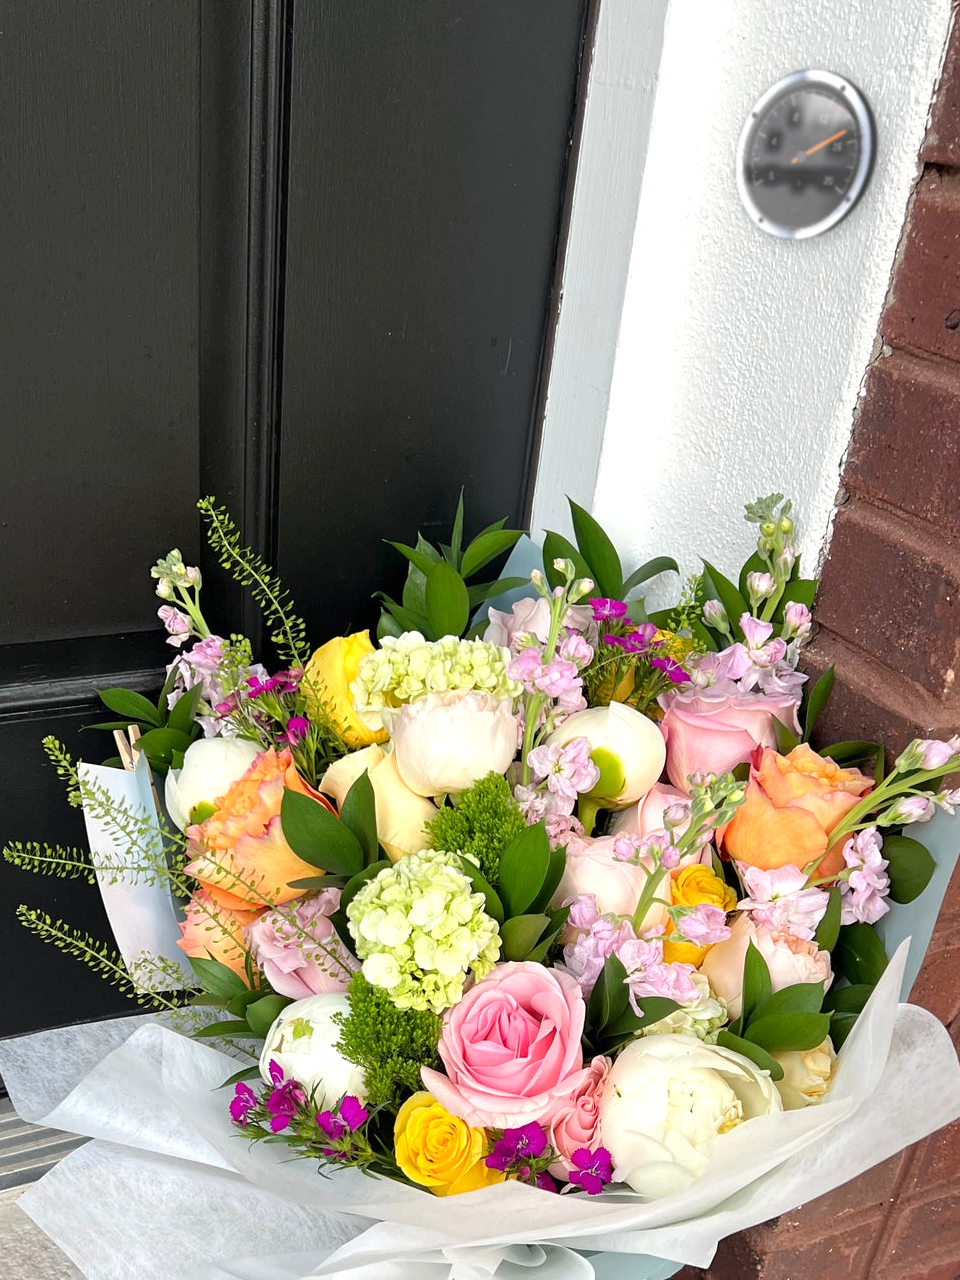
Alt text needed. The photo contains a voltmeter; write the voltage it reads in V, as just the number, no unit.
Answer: 15
